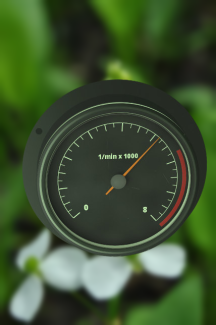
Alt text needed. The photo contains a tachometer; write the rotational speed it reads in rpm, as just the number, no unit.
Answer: 5125
